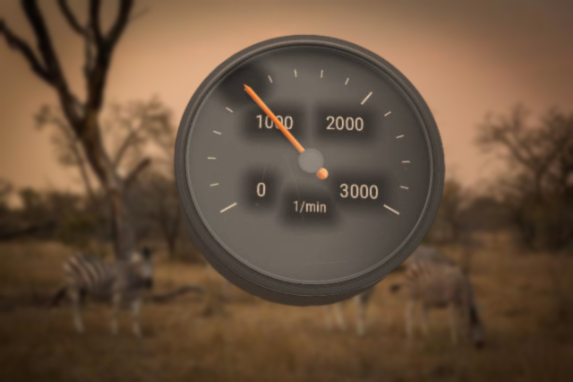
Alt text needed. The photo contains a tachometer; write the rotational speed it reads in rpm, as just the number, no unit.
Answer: 1000
